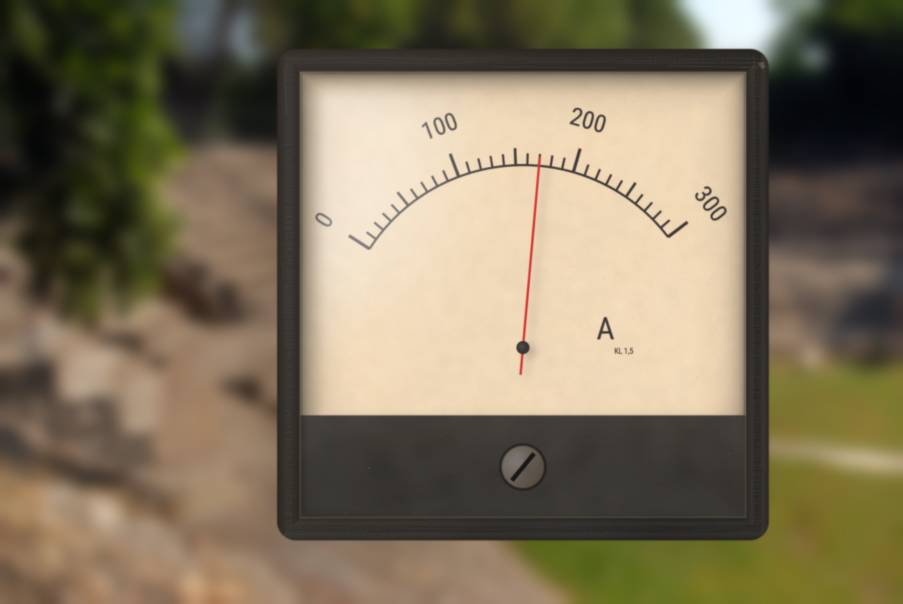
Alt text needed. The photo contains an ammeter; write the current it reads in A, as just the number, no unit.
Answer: 170
